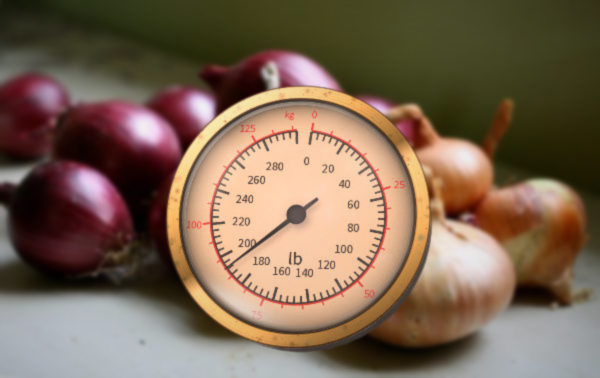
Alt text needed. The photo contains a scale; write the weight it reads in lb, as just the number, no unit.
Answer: 192
